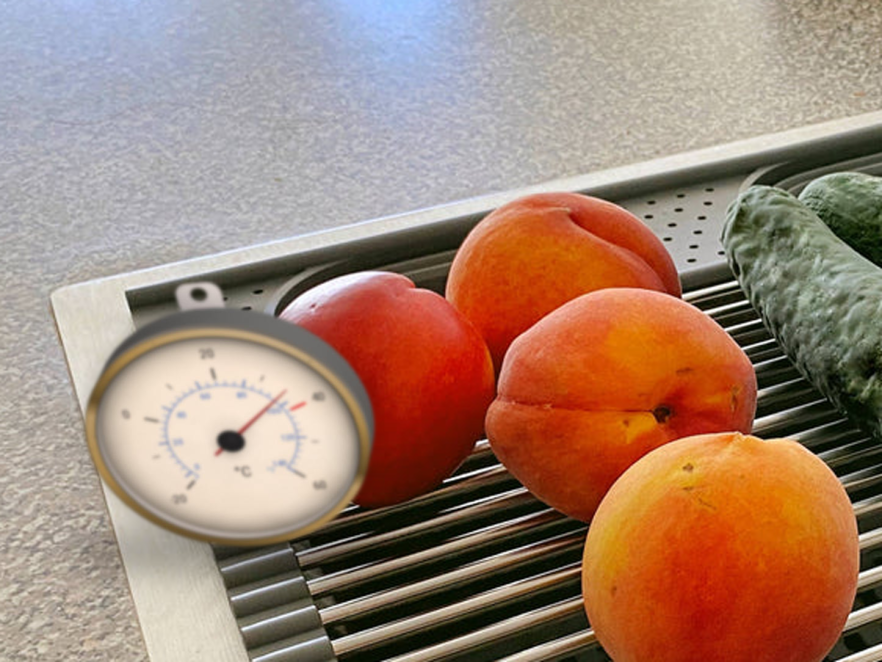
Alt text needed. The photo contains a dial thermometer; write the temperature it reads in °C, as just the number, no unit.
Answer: 35
